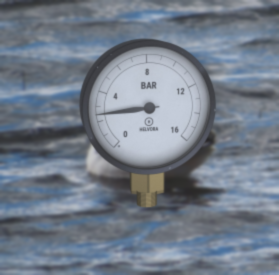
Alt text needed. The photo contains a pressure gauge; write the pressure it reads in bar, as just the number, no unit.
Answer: 2.5
